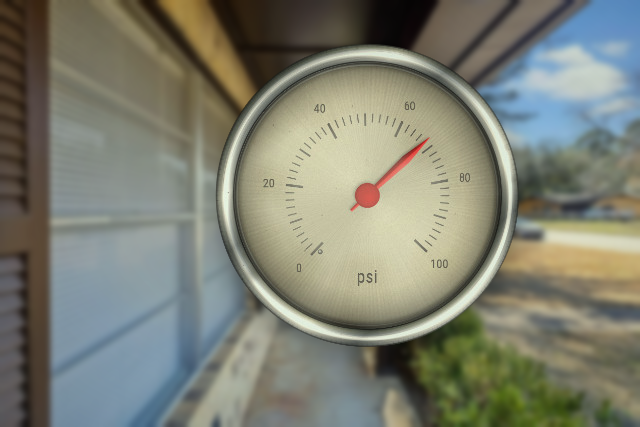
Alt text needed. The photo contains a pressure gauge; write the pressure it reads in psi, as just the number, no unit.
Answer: 68
